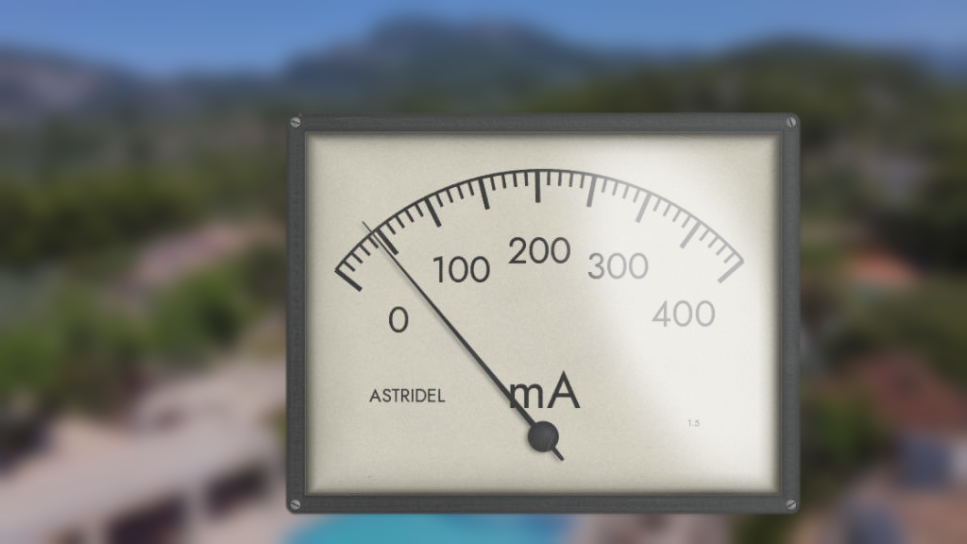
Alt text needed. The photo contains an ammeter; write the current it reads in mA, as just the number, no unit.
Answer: 45
